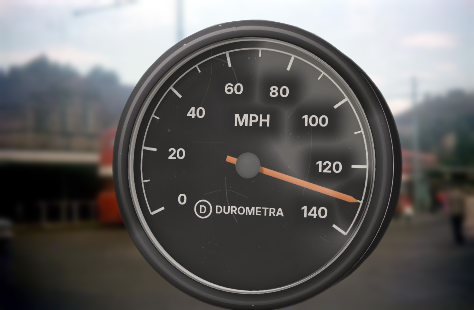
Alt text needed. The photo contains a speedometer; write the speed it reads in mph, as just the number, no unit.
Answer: 130
